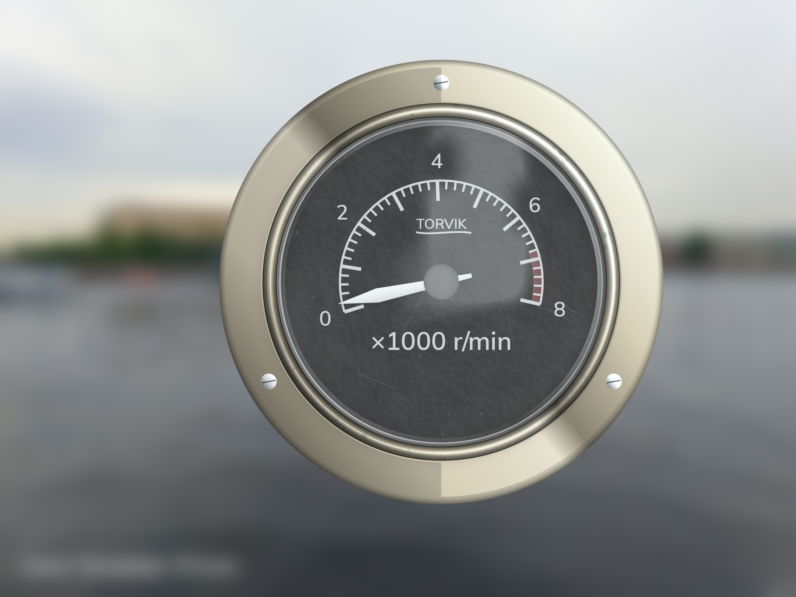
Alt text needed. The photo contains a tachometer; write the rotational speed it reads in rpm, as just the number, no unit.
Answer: 200
